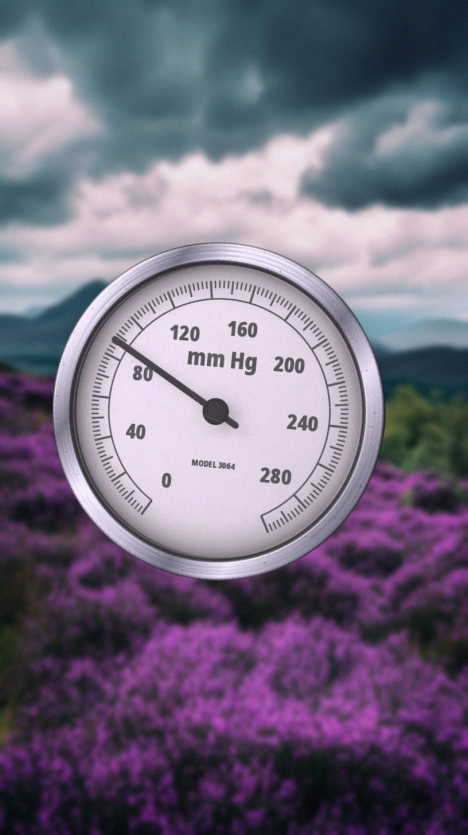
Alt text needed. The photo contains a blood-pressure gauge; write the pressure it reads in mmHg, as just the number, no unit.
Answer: 88
